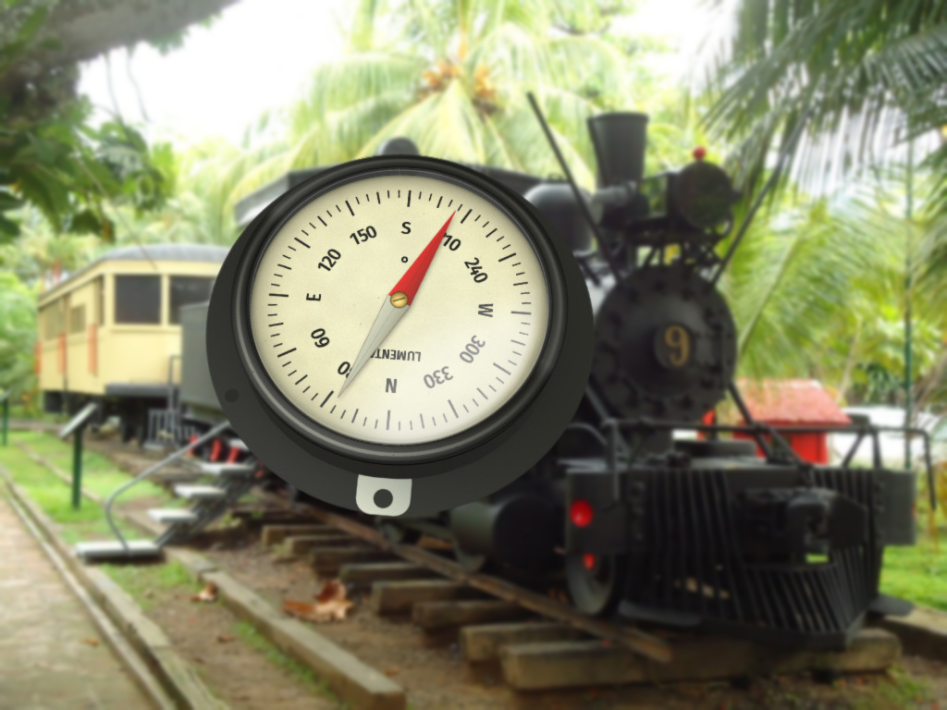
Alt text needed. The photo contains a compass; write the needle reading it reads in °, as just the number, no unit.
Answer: 205
